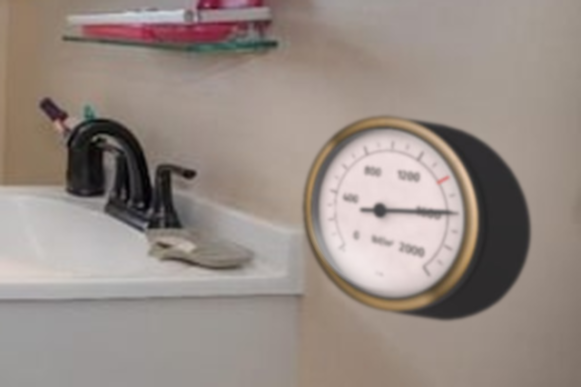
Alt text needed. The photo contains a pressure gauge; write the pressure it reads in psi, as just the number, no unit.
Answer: 1600
